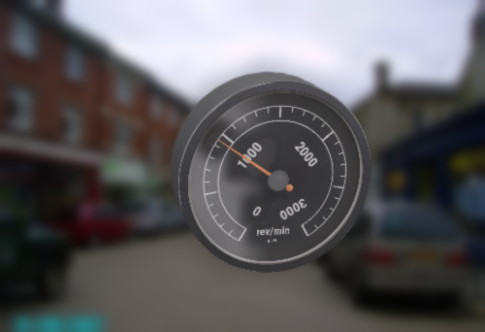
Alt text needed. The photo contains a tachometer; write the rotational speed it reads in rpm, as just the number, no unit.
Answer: 950
